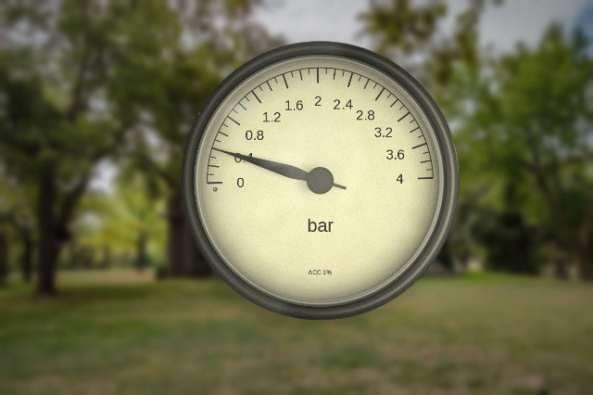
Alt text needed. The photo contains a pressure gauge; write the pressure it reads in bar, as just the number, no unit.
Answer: 0.4
